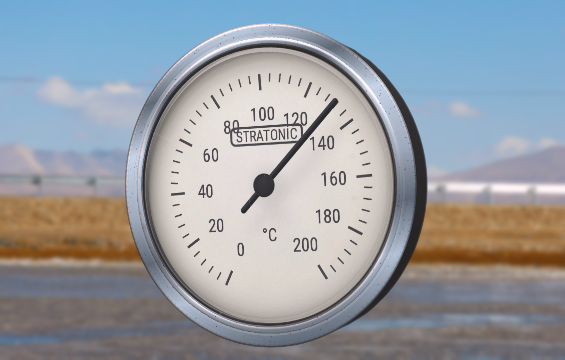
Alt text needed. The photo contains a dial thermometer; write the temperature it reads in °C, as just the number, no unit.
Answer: 132
